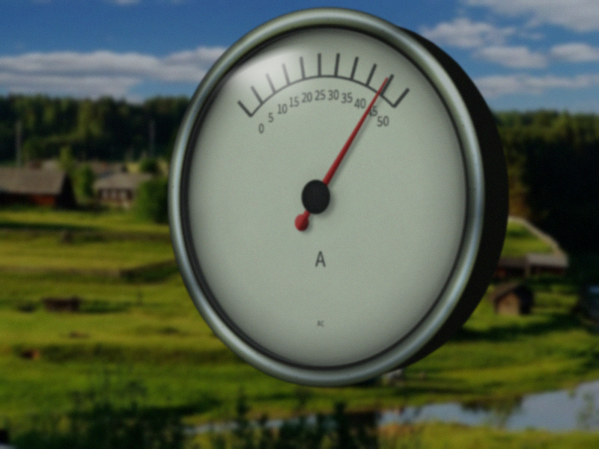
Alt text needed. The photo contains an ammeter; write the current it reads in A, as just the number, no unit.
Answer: 45
